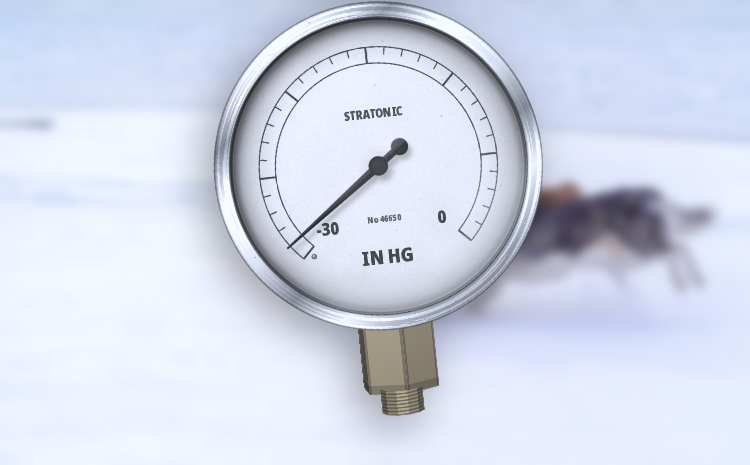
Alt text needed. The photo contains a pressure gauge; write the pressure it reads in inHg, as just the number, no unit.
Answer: -29
